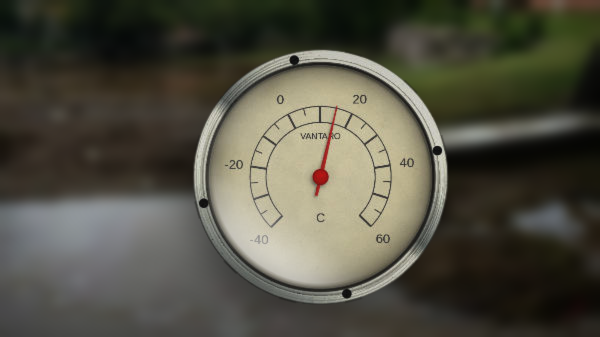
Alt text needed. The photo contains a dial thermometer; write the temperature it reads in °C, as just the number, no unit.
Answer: 15
